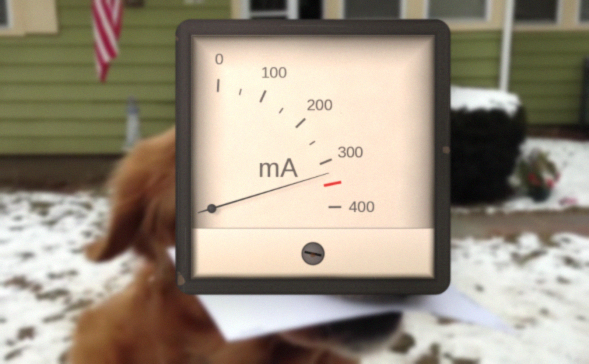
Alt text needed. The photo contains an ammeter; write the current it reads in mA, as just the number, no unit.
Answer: 325
